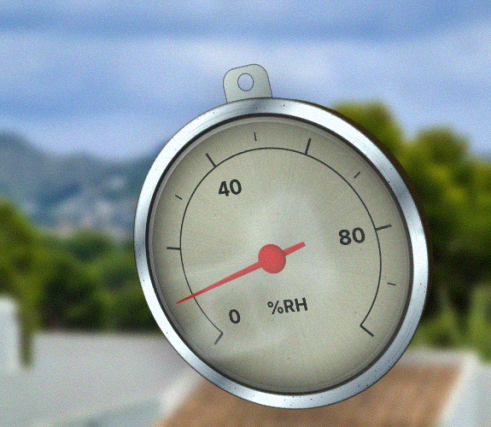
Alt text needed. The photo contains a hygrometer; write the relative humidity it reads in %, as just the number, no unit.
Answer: 10
